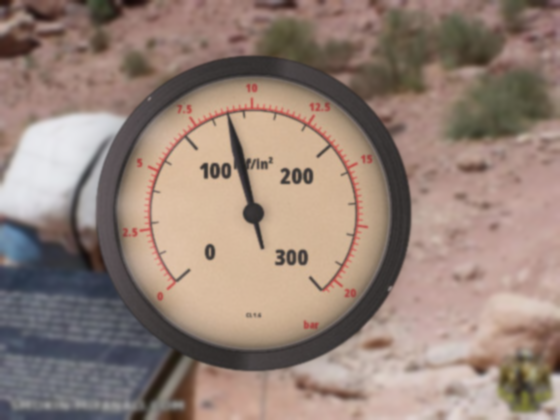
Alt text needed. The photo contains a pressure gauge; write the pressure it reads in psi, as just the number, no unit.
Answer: 130
